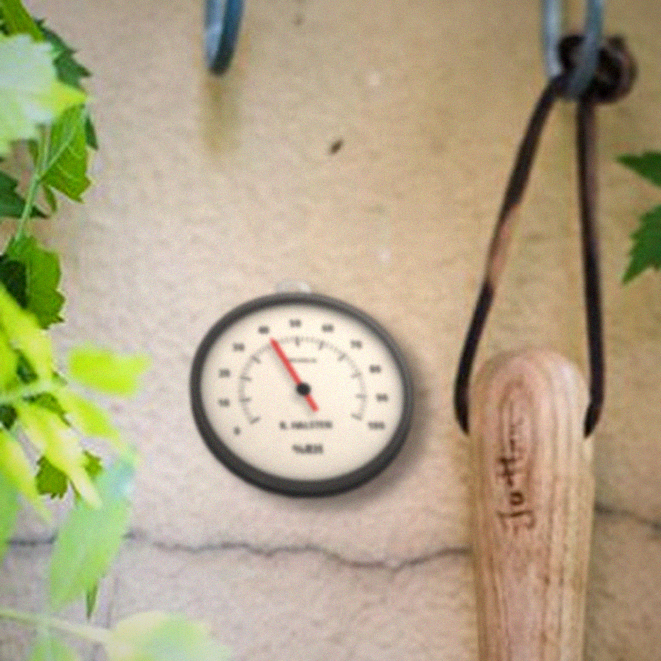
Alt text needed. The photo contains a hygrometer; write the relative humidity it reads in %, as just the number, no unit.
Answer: 40
